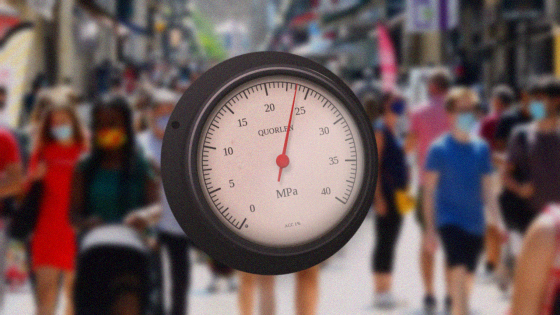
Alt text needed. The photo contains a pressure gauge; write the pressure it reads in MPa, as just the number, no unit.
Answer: 23.5
